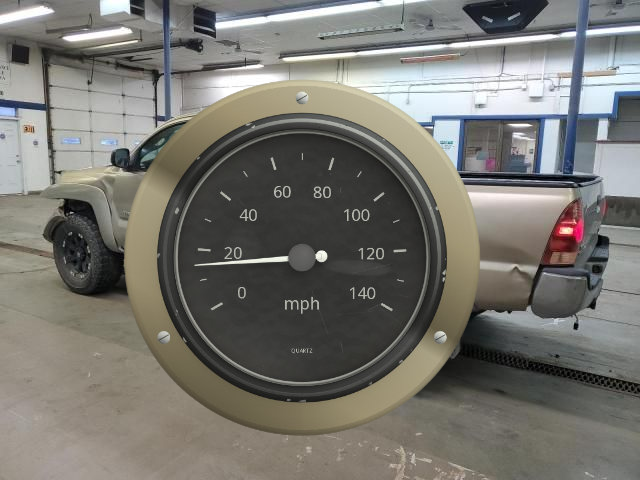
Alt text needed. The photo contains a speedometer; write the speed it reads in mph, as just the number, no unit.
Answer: 15
